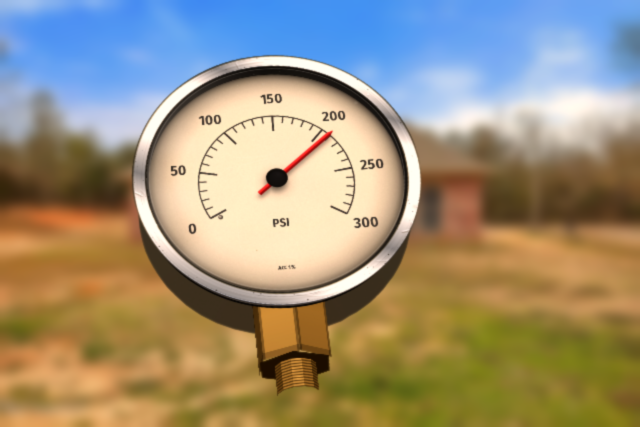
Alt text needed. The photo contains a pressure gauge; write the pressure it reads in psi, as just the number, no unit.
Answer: 210
